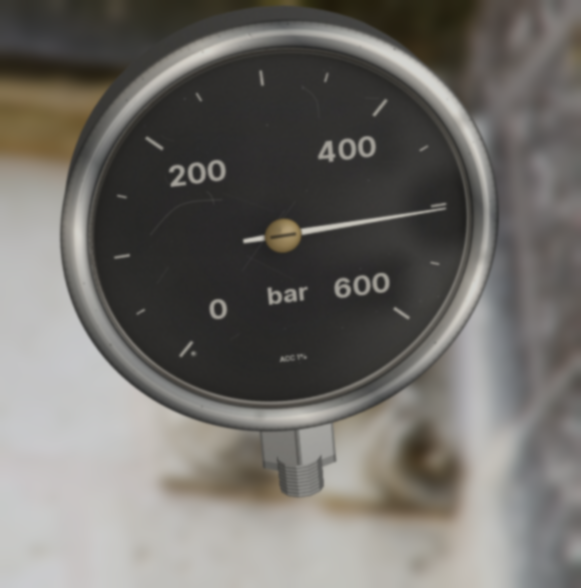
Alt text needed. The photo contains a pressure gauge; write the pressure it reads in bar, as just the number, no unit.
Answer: 500
